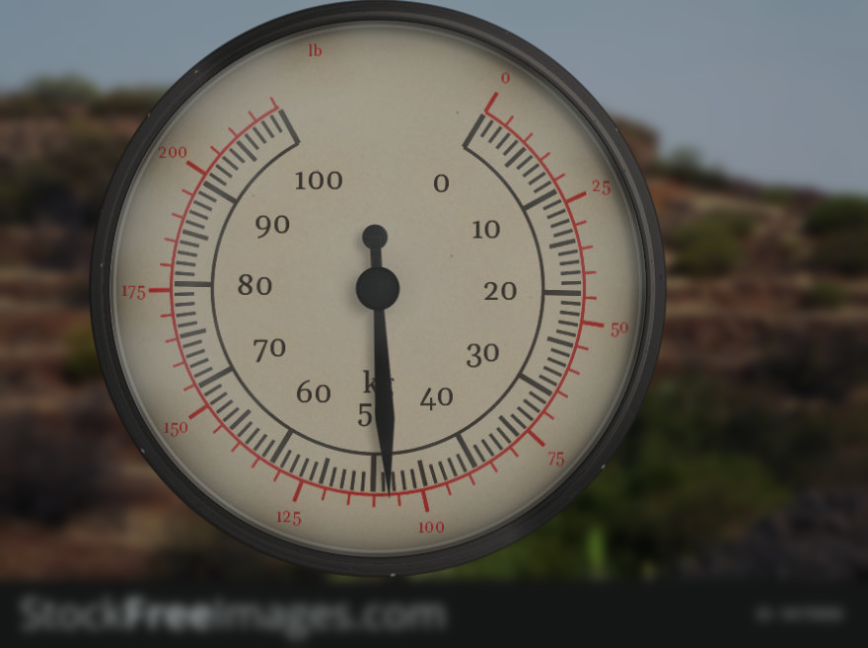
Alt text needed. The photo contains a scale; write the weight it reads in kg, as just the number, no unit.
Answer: 48.5
